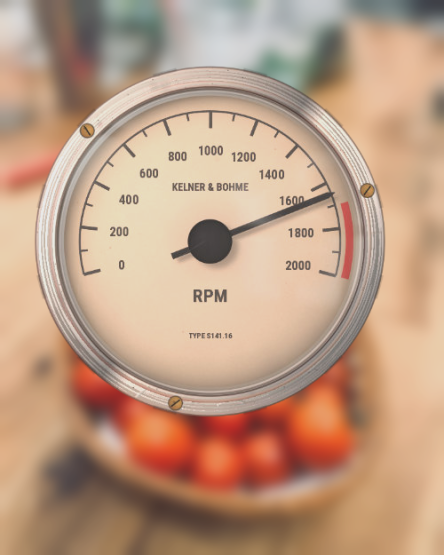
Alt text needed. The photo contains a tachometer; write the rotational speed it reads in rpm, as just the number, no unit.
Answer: 1650
